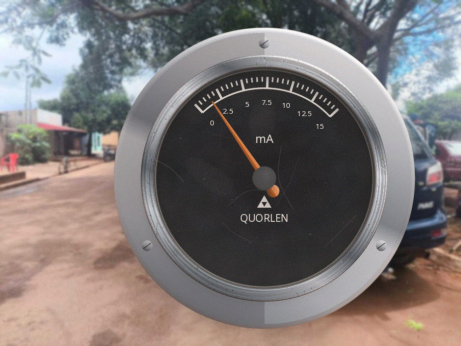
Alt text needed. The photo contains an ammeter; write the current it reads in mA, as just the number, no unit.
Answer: 1.5
